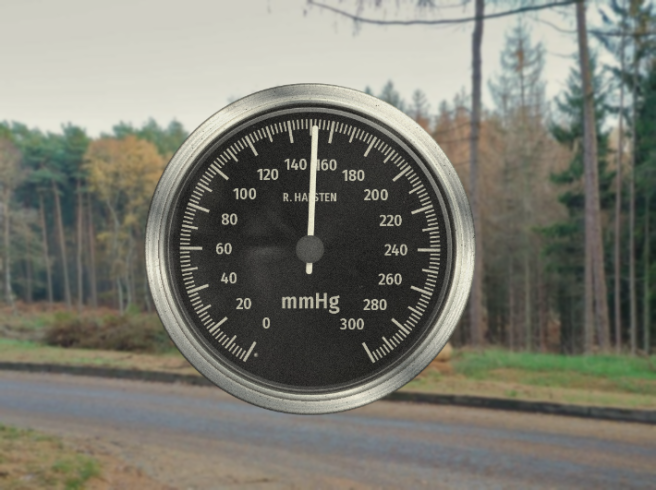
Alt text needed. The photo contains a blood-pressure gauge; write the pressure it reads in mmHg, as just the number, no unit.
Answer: 152
